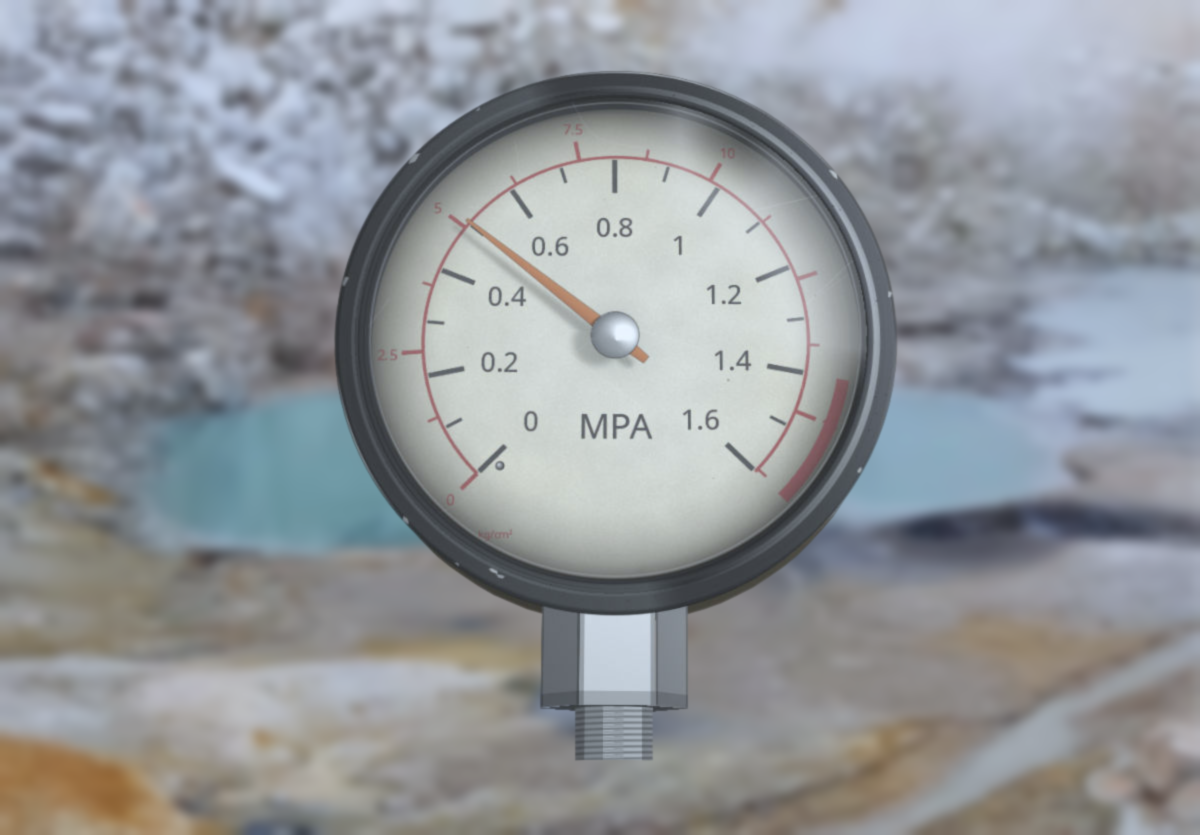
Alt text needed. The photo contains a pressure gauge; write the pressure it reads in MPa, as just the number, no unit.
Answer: 0.5
